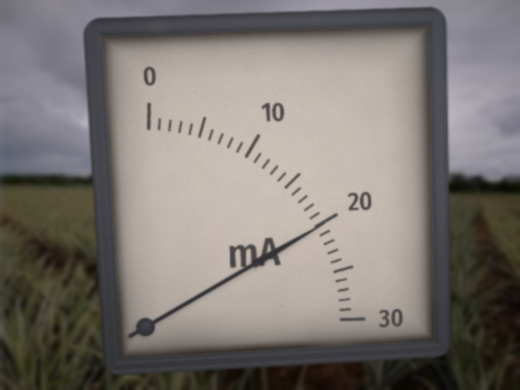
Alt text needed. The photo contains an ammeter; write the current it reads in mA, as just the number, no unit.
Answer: 20
